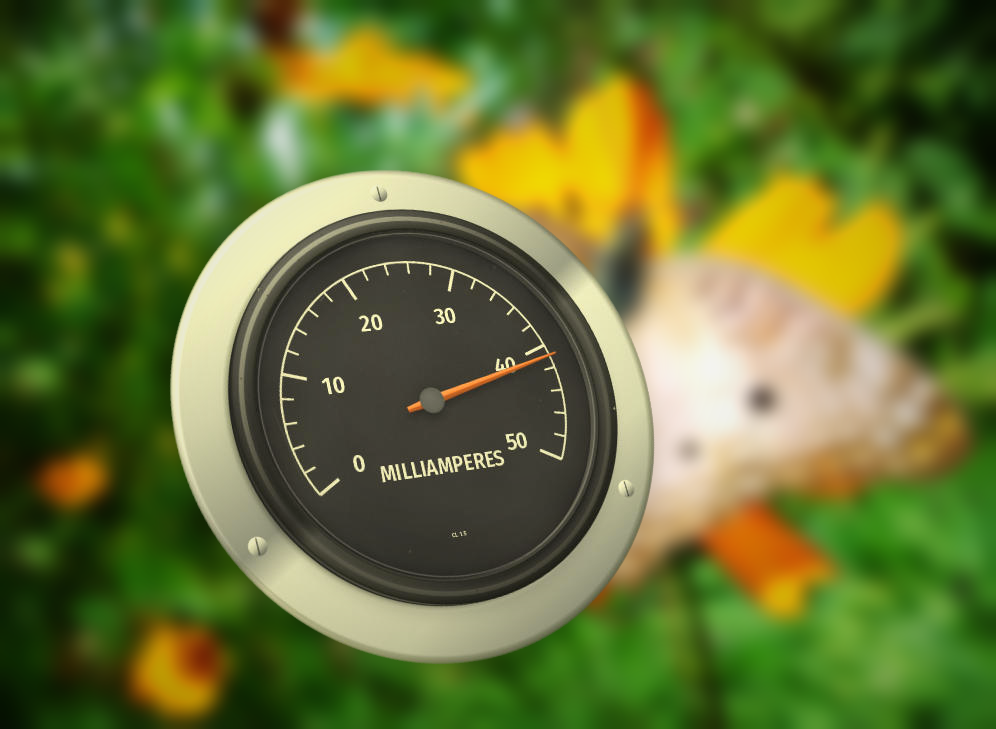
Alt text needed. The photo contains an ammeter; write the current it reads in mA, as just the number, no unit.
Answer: 41
